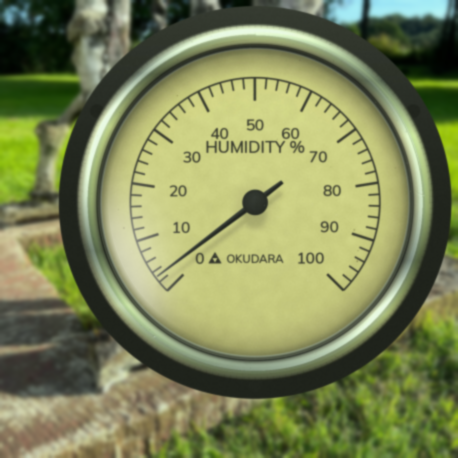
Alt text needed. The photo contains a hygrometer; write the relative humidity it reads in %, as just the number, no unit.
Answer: 3
